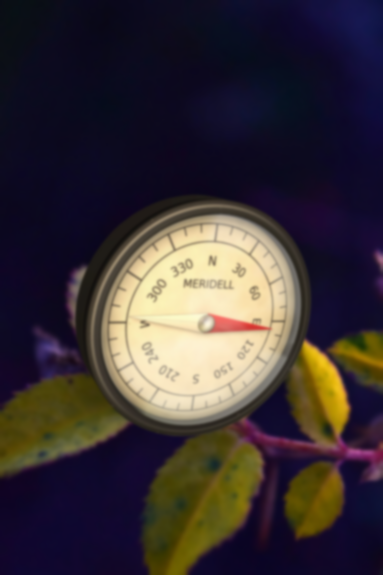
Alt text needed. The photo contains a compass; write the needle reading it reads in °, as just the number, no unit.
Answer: 95
